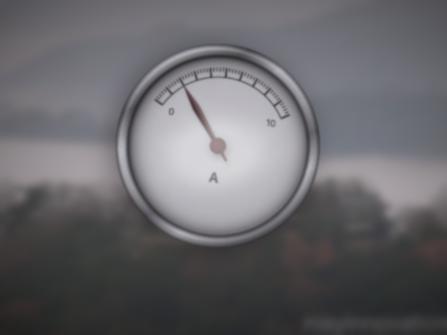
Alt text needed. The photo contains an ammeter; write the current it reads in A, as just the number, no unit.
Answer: 2
